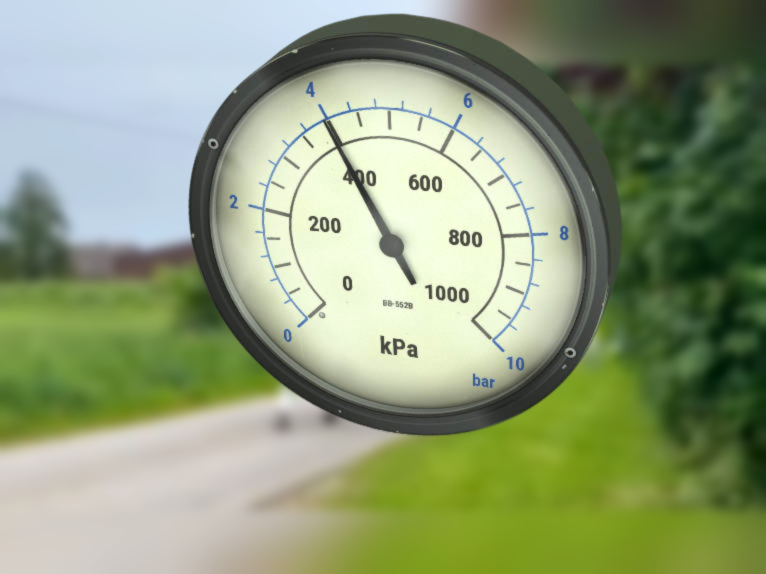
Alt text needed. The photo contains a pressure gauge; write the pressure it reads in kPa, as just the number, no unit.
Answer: 400
